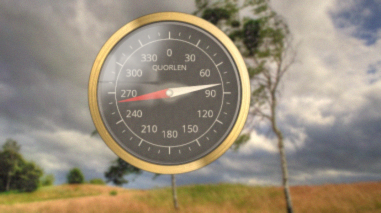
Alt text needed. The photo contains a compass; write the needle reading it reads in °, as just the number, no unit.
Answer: 260
